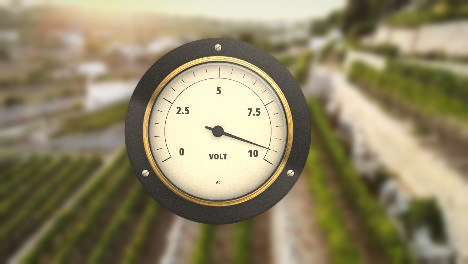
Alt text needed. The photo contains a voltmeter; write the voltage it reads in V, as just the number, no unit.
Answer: 9.5
